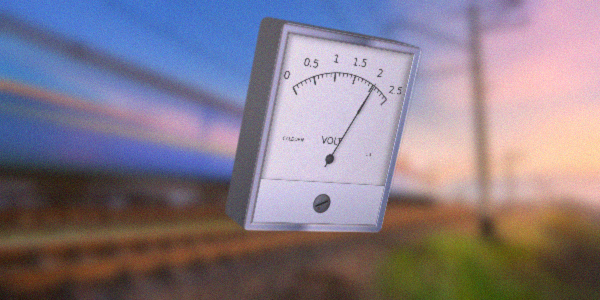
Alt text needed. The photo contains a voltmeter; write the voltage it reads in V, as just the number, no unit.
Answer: 2
